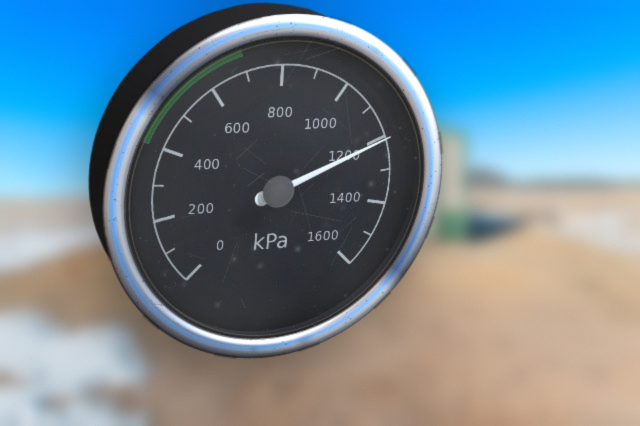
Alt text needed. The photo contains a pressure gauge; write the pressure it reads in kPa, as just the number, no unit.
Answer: 1200
